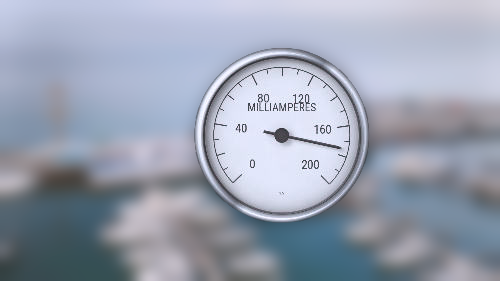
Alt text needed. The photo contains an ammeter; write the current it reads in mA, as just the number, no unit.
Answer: 175
